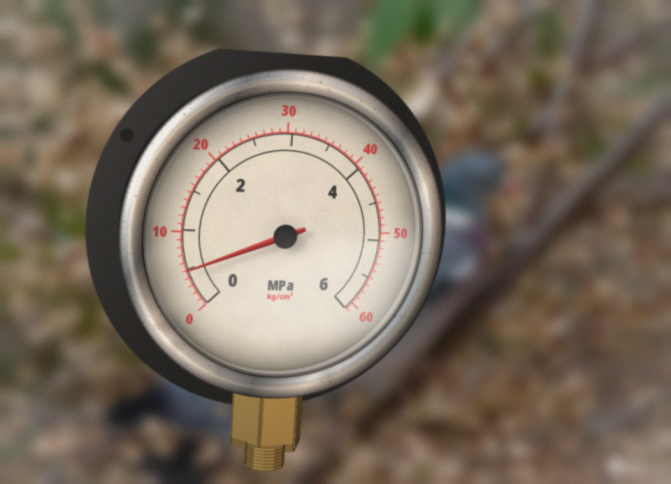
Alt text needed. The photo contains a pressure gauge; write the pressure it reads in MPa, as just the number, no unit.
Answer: 0.5
